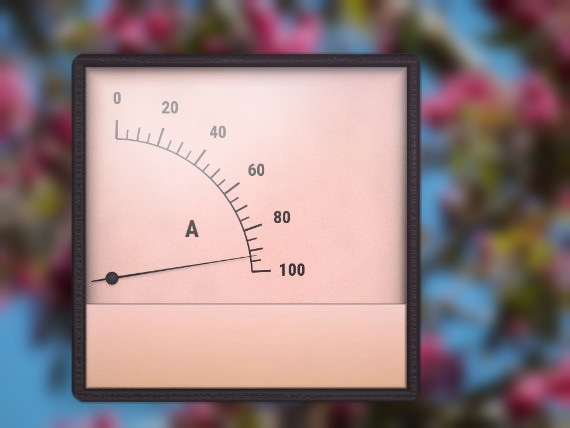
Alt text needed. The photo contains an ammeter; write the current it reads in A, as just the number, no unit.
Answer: 92.5
